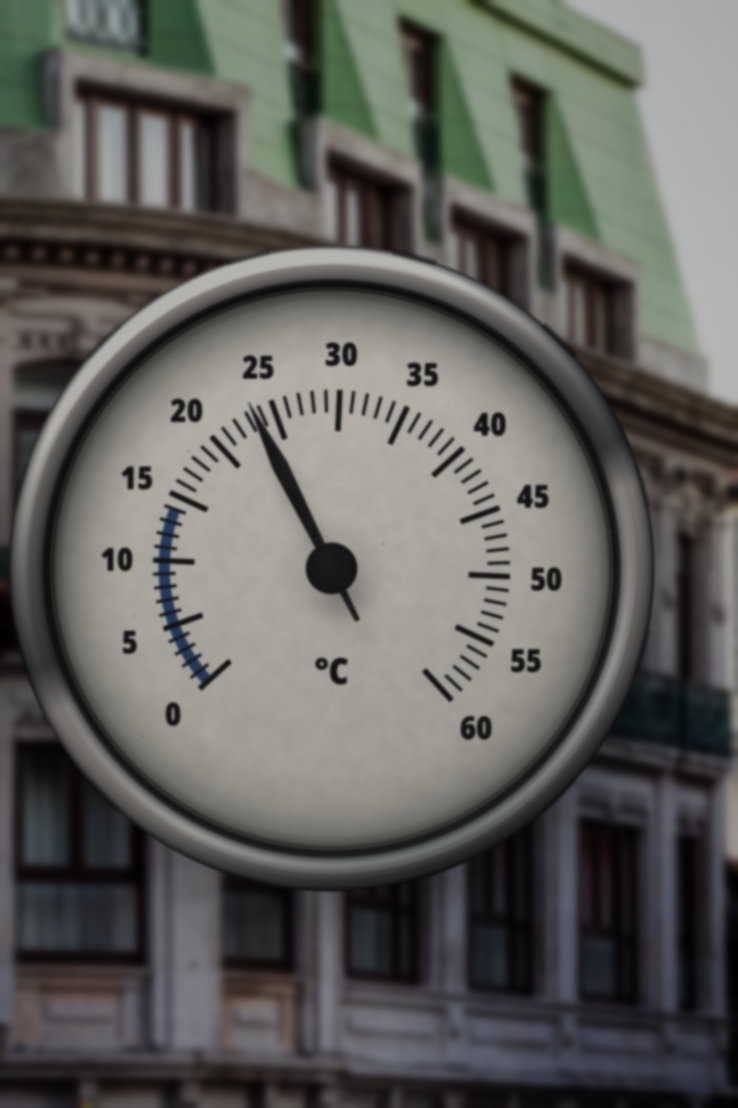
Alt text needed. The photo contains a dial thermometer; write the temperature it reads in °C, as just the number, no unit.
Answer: 23.5
